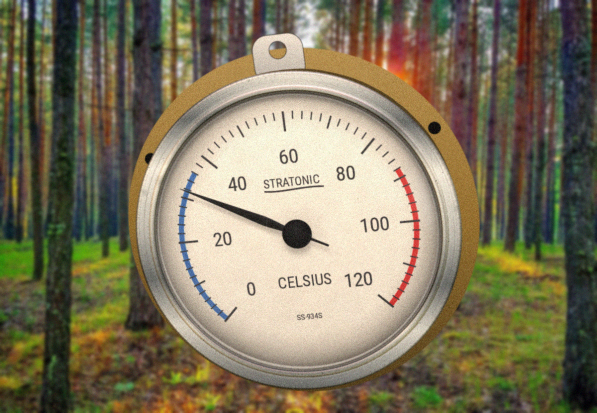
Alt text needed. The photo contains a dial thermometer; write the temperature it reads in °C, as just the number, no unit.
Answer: 32
